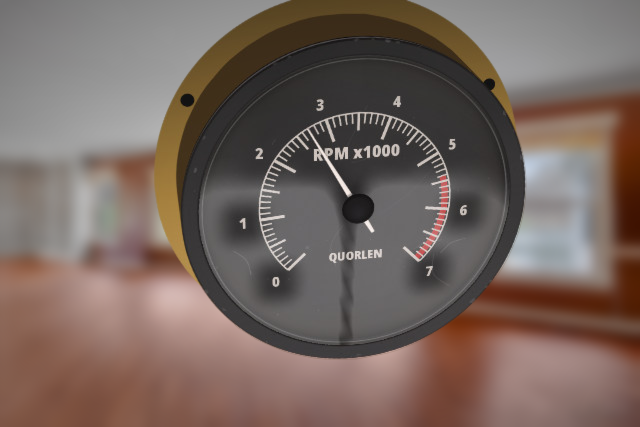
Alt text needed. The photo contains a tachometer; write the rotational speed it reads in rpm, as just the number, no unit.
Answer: 2700
